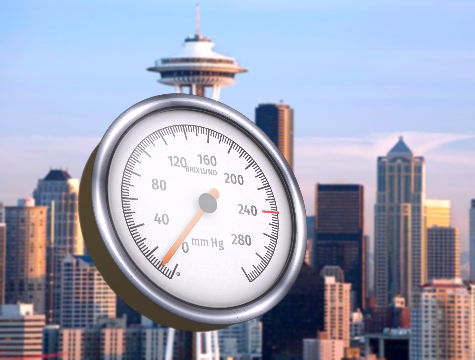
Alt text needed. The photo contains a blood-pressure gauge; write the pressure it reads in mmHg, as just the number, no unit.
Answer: 10
